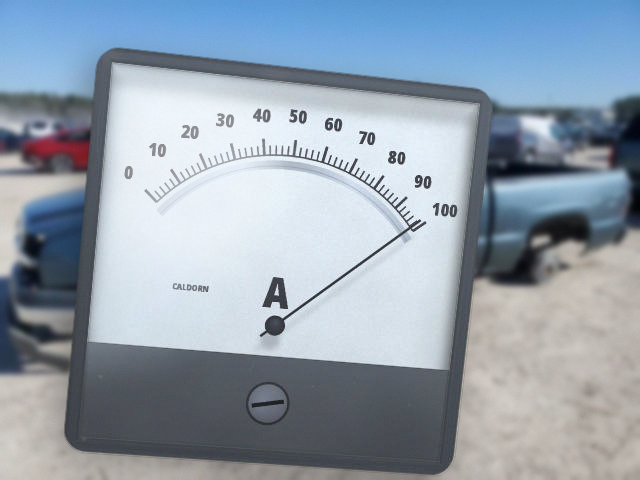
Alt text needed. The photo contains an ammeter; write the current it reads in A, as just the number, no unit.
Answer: 98
